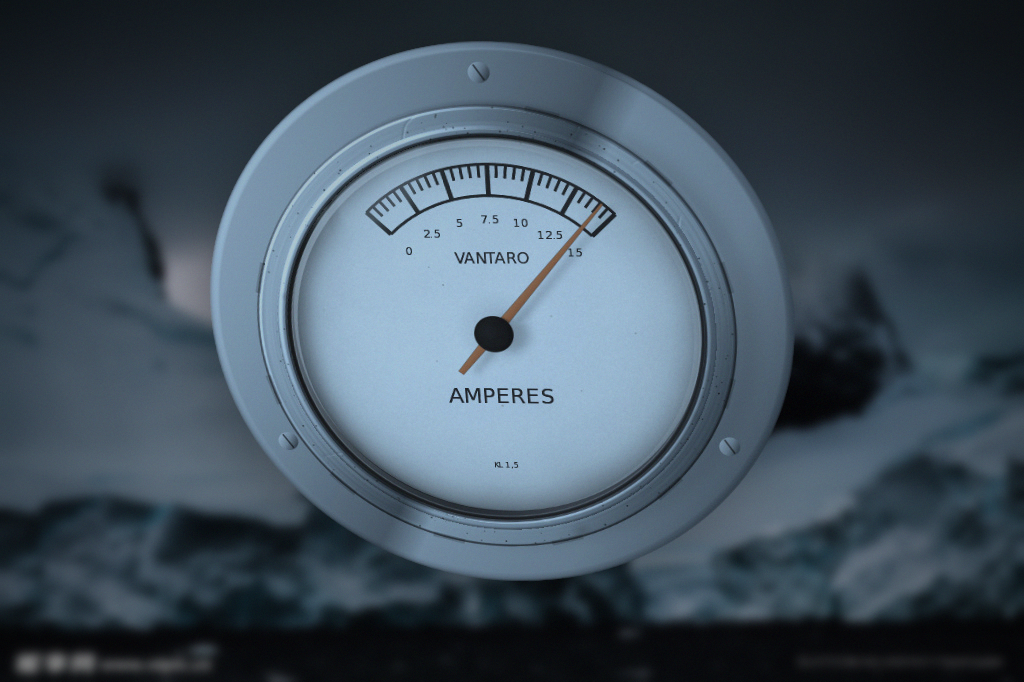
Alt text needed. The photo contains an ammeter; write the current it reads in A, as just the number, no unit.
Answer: 14
